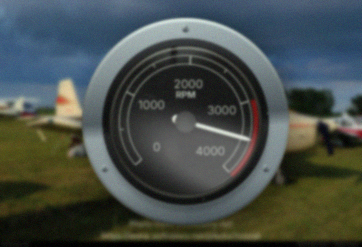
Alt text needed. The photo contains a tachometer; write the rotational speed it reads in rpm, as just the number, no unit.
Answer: 3500
